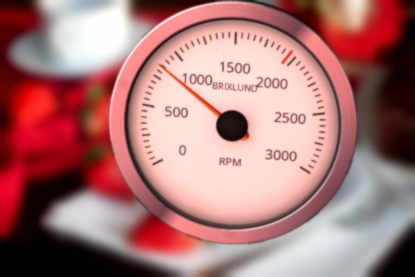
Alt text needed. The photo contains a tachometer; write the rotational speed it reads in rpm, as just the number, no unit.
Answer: 850
